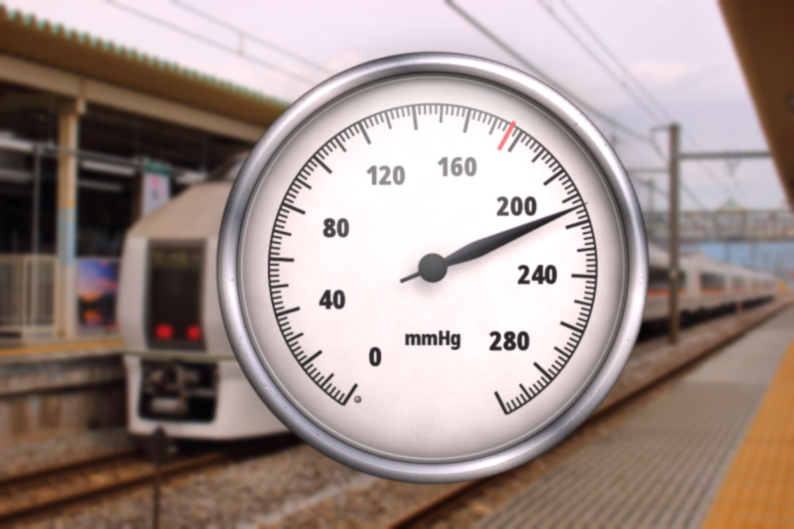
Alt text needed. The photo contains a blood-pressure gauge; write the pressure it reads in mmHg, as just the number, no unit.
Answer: 214
